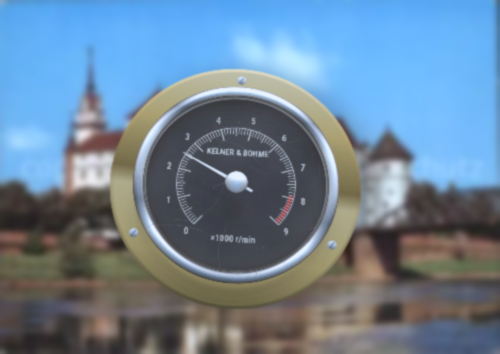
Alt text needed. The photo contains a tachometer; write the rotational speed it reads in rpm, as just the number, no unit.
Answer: 2500
